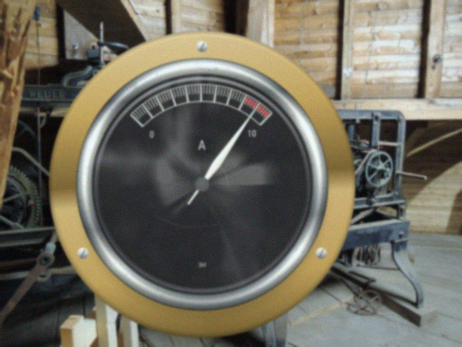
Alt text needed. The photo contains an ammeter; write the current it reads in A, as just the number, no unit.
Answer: 9
